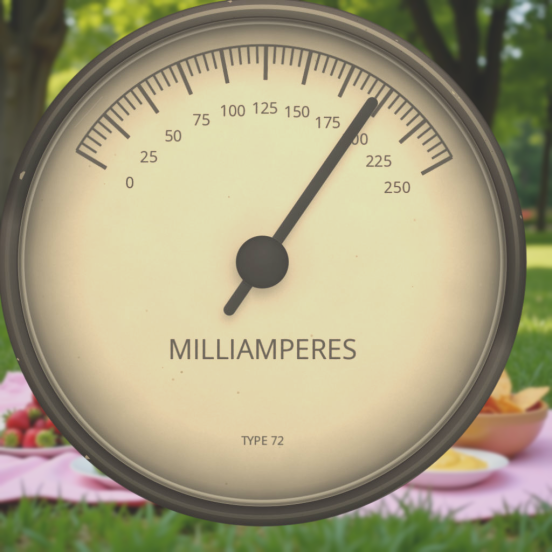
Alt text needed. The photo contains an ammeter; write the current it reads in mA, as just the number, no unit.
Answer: 195
